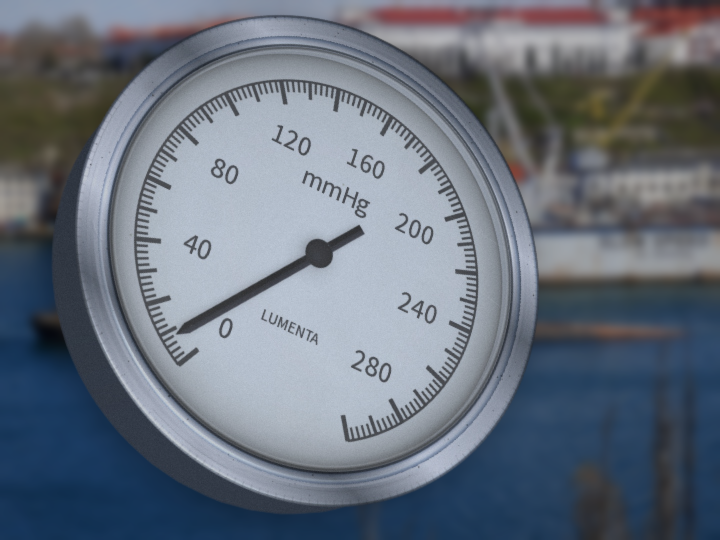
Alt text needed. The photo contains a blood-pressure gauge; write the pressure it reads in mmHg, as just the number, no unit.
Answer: 8
